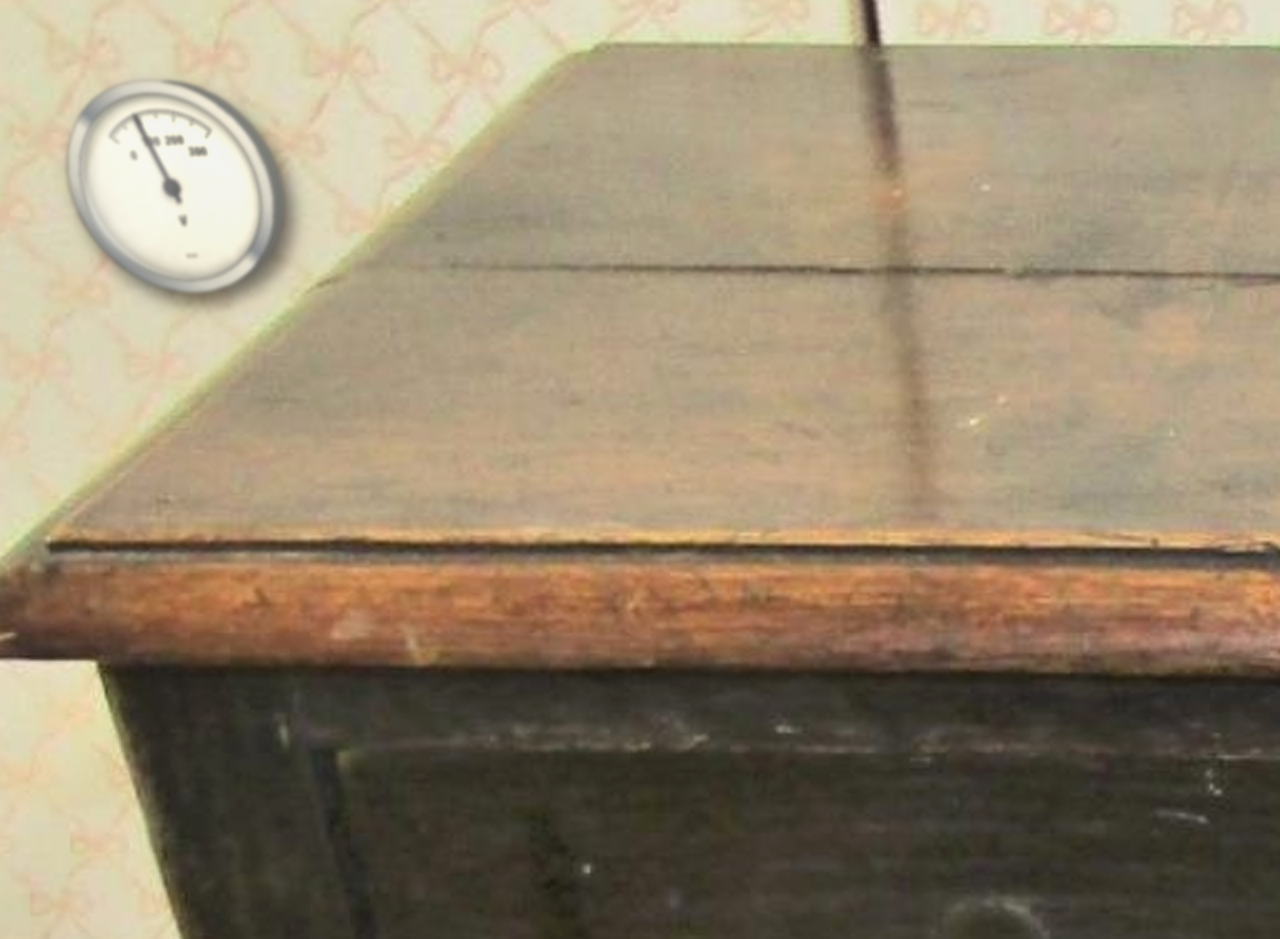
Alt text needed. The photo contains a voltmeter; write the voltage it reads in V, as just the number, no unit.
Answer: 100
